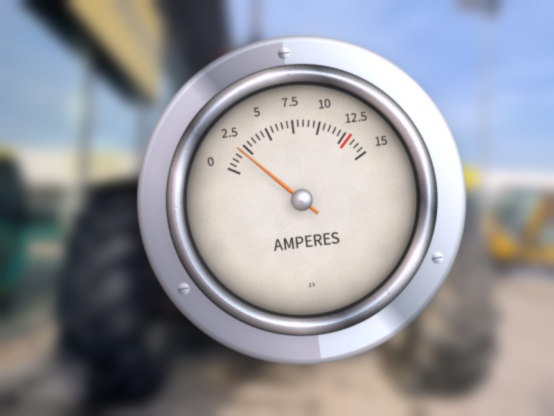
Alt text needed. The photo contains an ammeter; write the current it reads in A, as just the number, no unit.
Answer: 2
